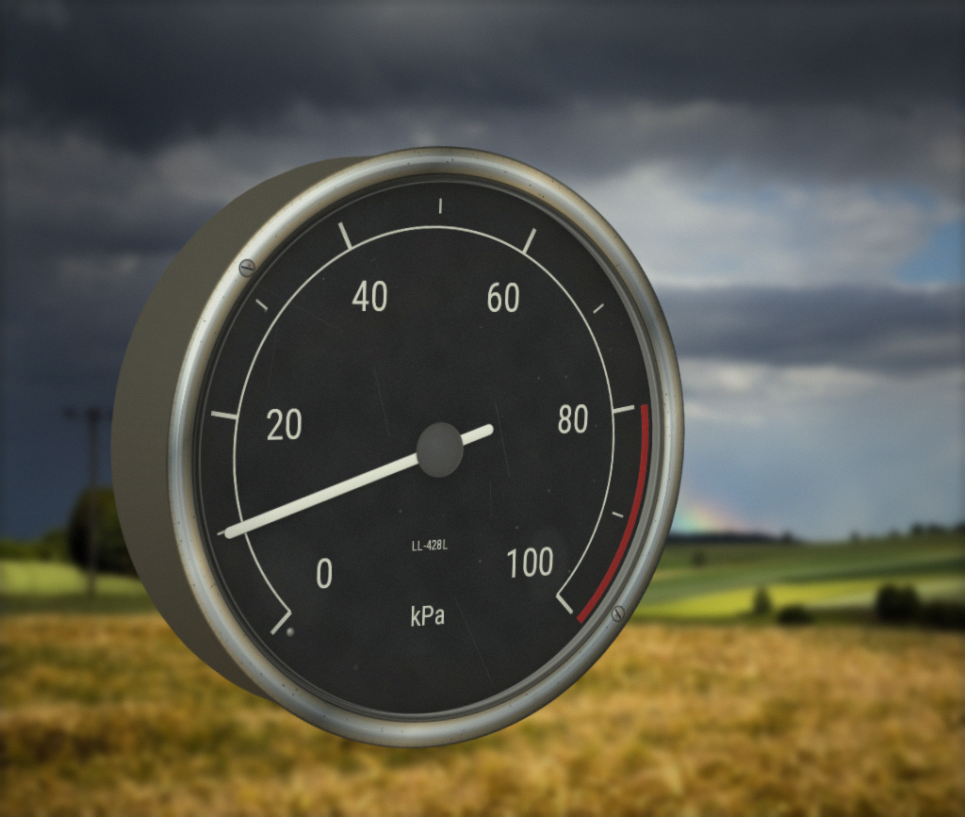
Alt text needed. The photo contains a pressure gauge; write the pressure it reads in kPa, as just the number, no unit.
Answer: 10
